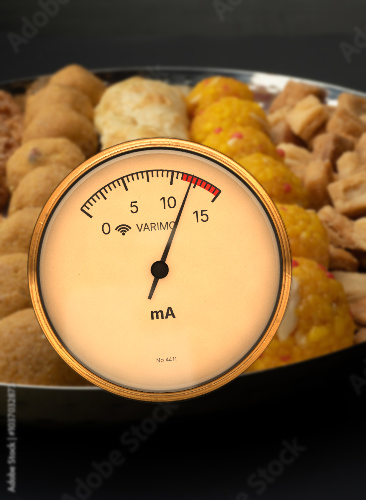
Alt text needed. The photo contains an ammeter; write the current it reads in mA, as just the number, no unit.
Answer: 12
